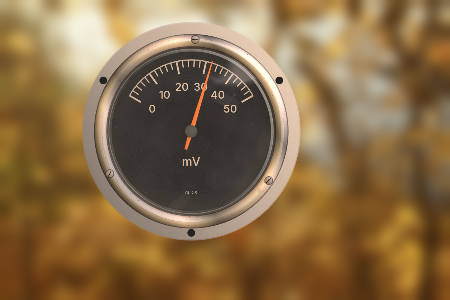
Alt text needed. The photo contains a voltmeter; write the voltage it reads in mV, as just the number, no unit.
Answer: 32
